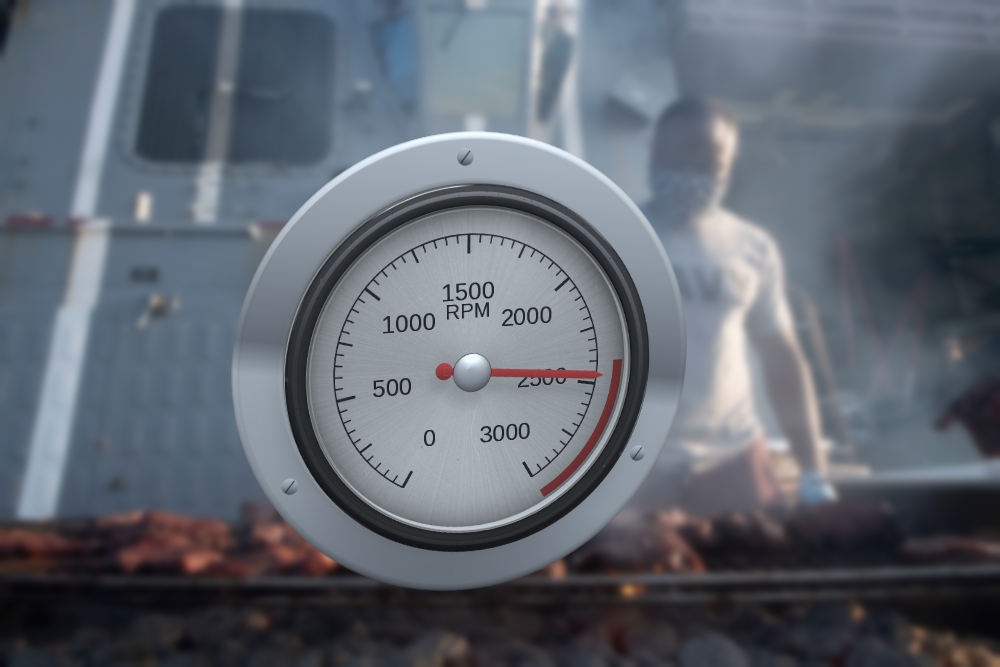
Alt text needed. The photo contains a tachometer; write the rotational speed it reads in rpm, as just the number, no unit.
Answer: 2450
